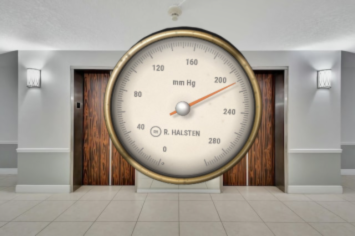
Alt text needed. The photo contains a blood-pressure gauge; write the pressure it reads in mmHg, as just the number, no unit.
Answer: 210
